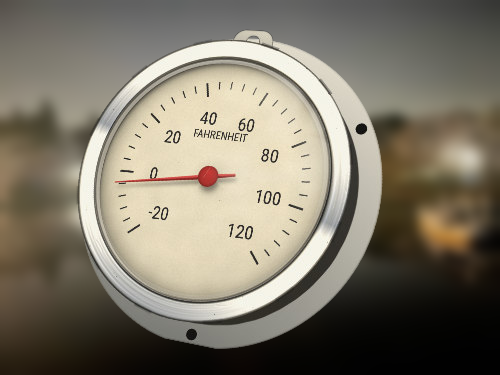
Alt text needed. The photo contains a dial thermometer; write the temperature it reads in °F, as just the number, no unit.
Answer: -4
